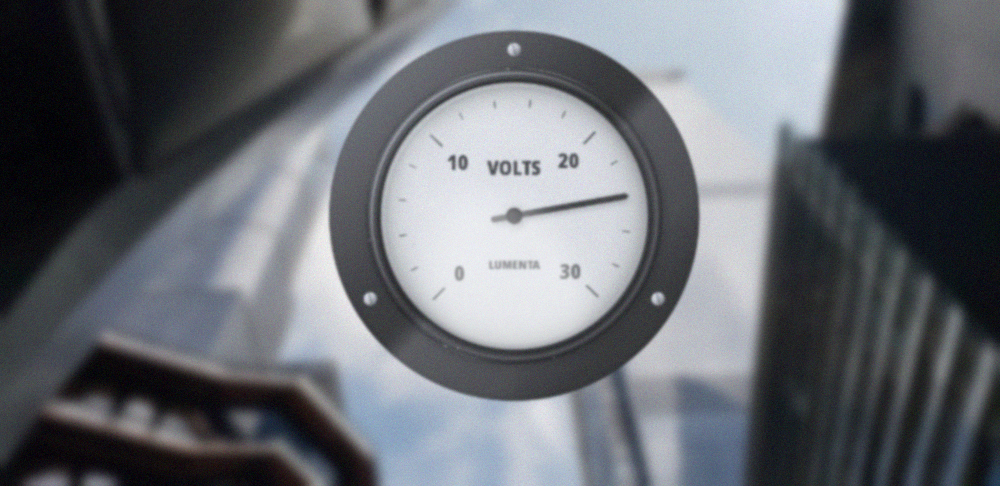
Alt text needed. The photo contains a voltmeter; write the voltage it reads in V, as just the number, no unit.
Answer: 24
